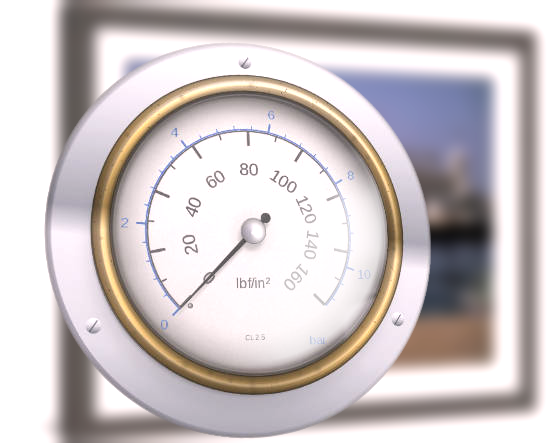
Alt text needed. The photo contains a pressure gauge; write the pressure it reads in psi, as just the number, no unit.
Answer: 0
